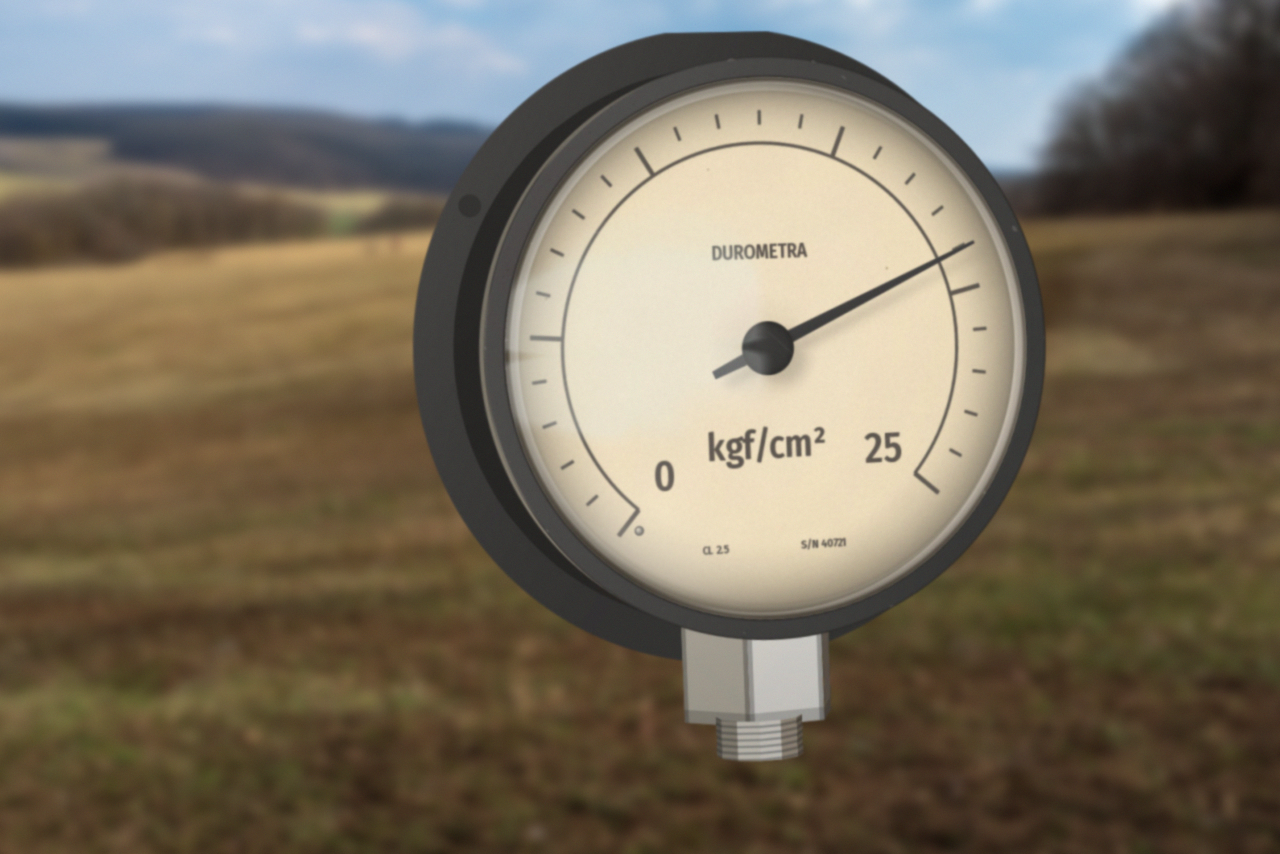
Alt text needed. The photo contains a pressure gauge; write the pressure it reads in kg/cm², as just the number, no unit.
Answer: 19
